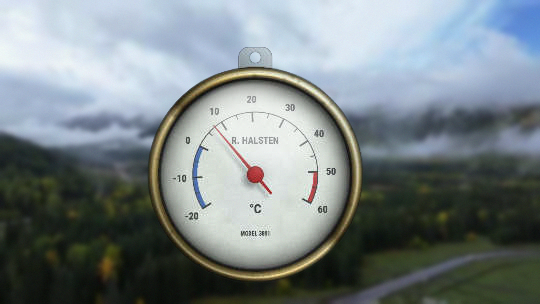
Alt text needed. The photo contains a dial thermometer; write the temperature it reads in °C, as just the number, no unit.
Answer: 7.5
